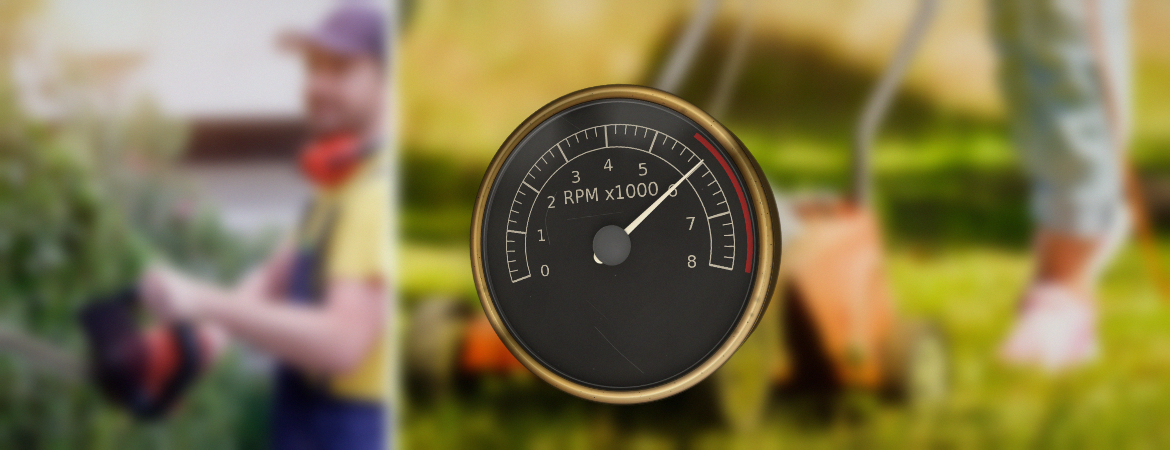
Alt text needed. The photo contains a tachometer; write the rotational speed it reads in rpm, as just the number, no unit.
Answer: 6000
